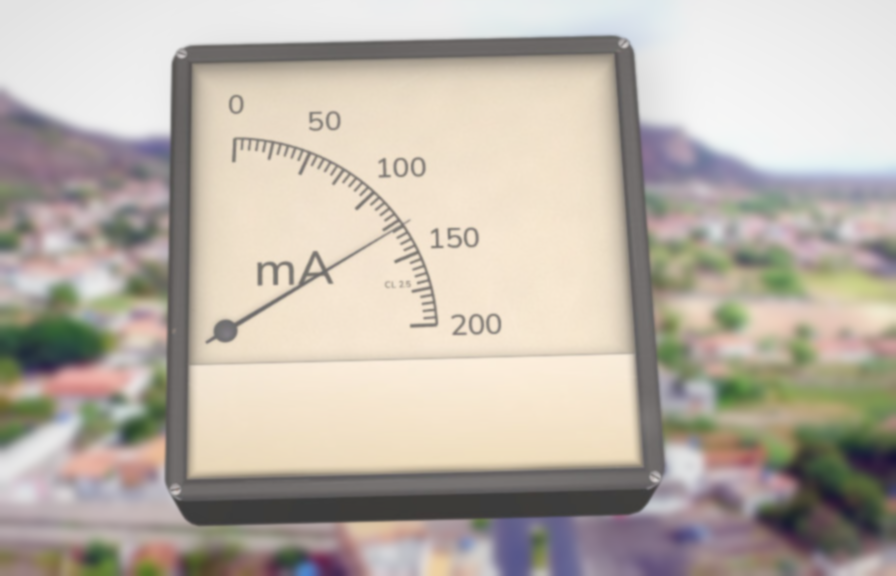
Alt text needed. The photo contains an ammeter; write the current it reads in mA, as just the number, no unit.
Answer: 130
